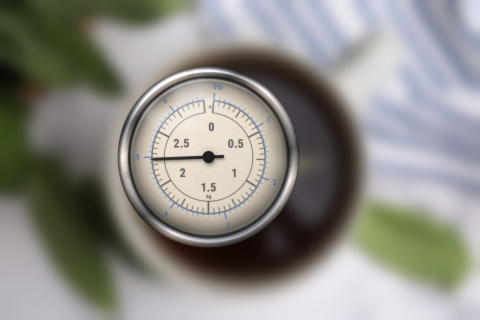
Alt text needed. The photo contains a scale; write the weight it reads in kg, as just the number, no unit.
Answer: 2.25
